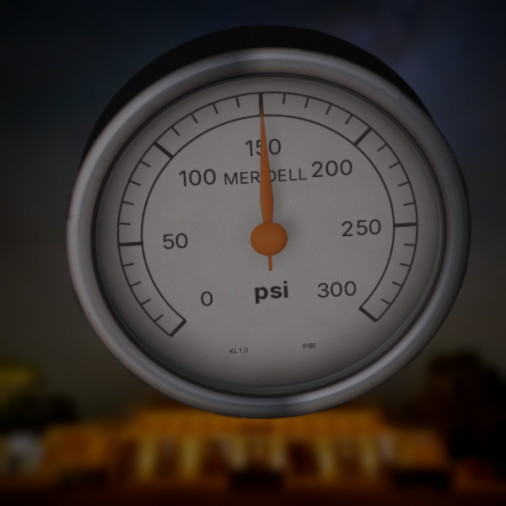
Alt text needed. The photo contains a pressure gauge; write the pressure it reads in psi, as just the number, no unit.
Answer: 150
